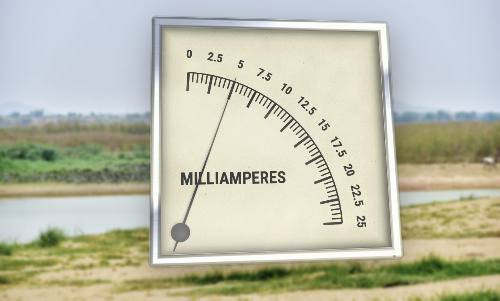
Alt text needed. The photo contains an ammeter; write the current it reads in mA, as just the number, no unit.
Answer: 5
